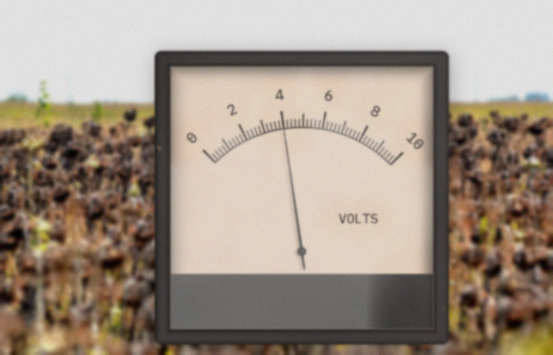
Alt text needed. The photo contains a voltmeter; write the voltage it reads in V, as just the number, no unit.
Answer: 4
